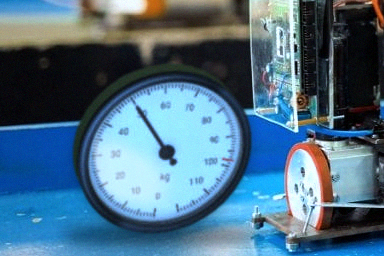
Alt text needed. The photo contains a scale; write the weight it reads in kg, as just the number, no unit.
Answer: 50
